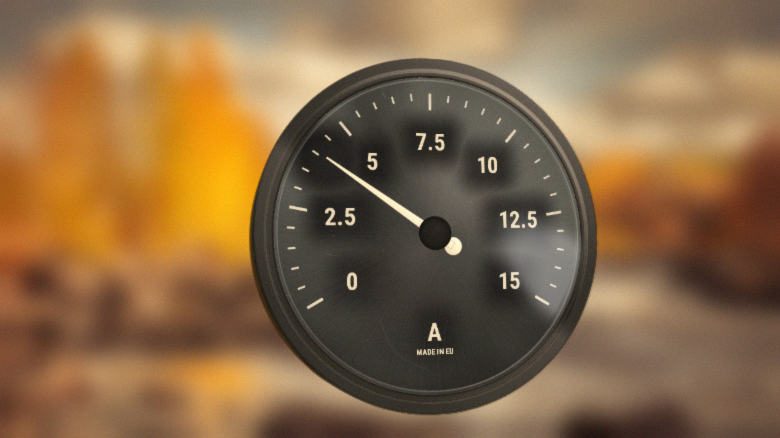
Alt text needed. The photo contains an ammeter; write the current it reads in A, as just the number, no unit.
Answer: 4
